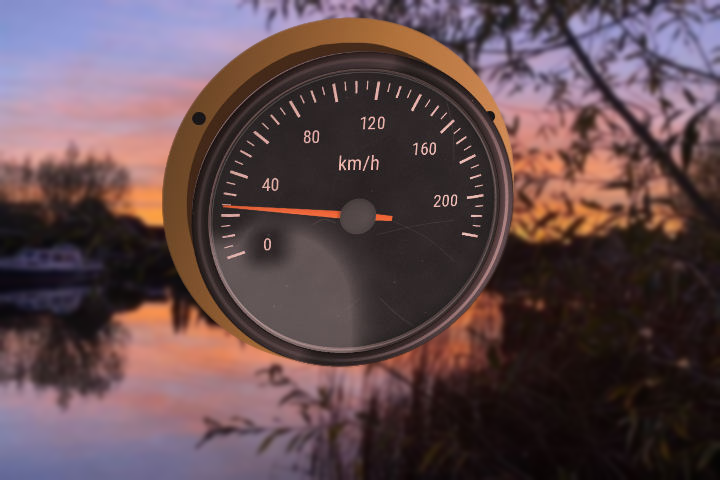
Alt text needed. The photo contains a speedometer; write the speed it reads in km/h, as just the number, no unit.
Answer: 25
